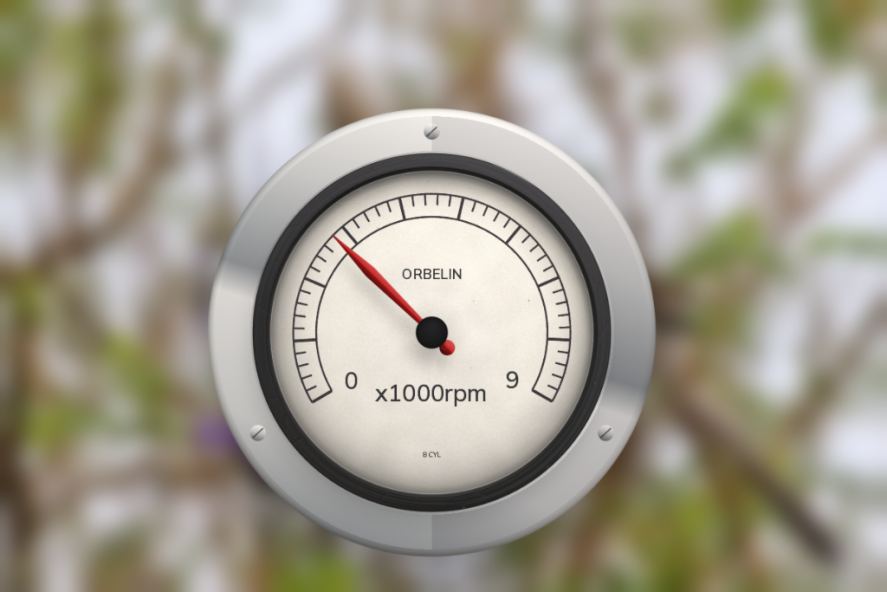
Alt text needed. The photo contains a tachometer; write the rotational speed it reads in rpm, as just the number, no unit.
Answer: 2800
